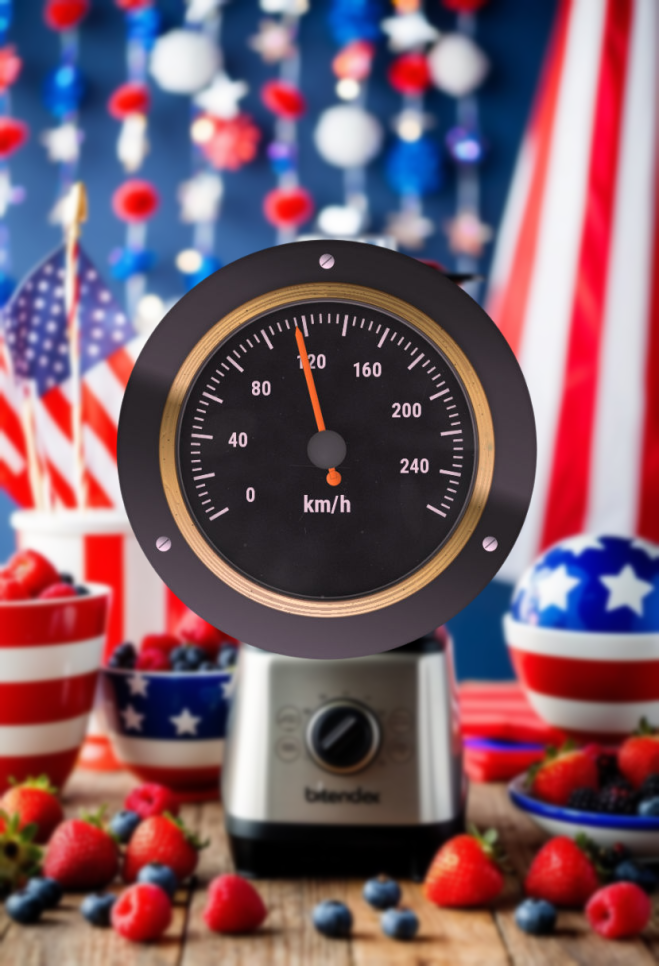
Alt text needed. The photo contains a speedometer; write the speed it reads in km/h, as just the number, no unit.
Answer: 116
